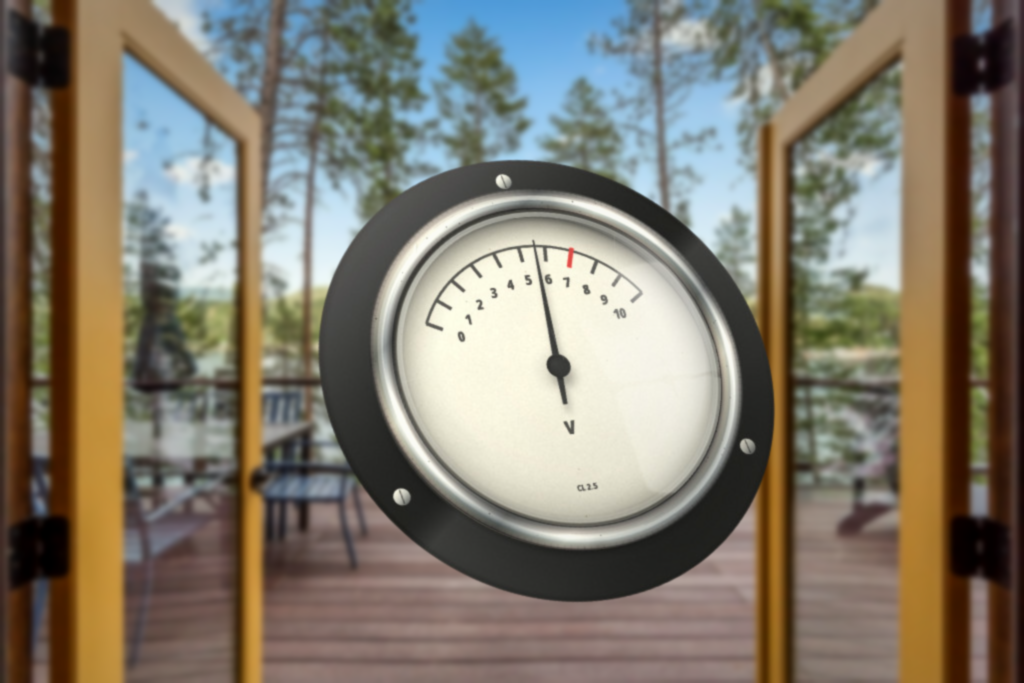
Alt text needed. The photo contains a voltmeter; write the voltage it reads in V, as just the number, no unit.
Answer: 5.5
